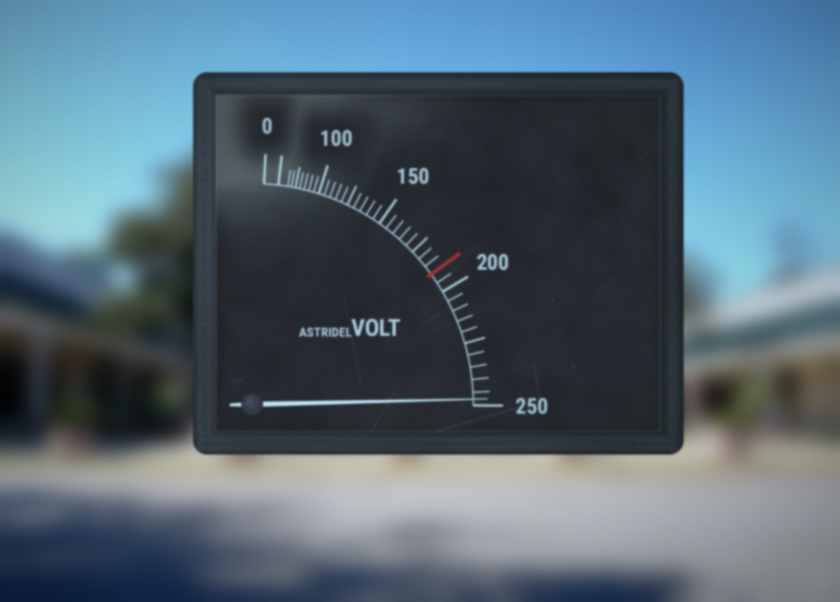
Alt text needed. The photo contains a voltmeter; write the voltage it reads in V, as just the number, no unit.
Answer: 247.5
